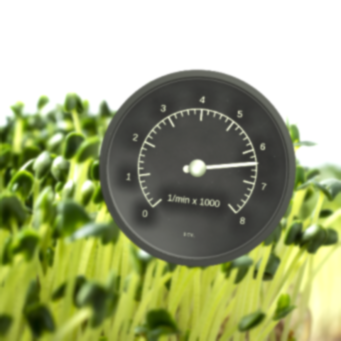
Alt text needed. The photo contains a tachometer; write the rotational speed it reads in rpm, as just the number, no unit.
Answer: 6400
